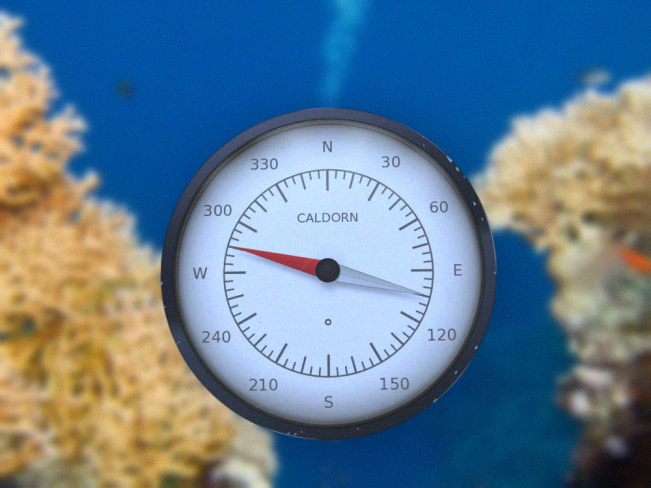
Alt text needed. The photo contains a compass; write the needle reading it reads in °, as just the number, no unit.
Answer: 285
